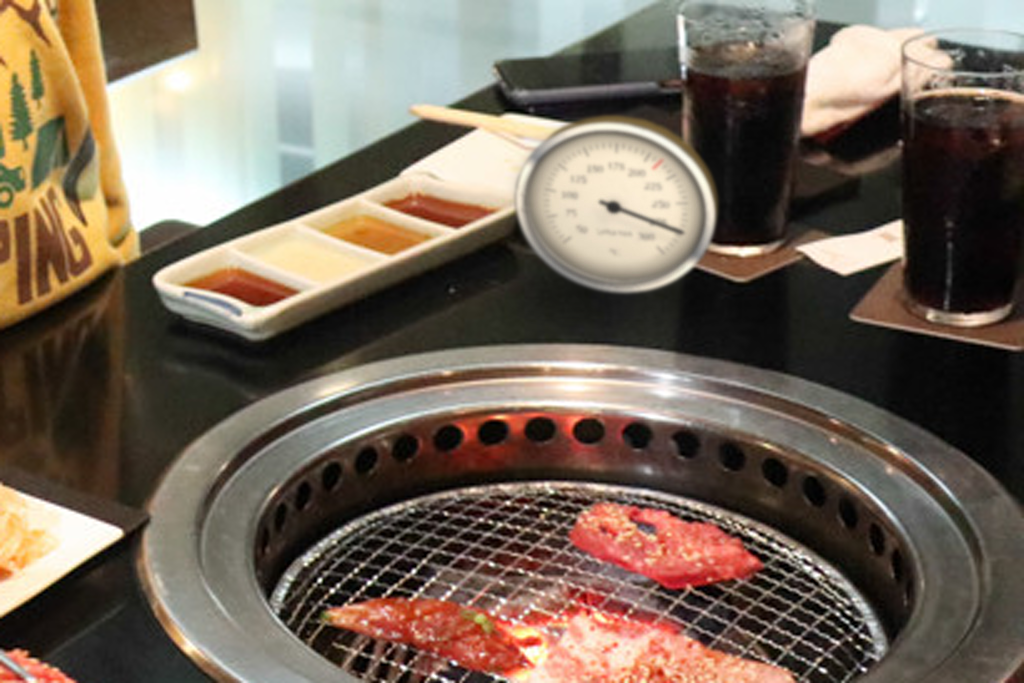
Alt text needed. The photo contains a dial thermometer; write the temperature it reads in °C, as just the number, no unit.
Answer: 275
